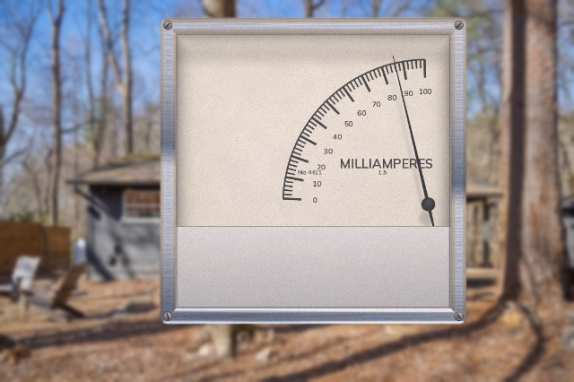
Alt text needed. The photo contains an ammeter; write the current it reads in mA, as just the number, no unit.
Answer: 86
